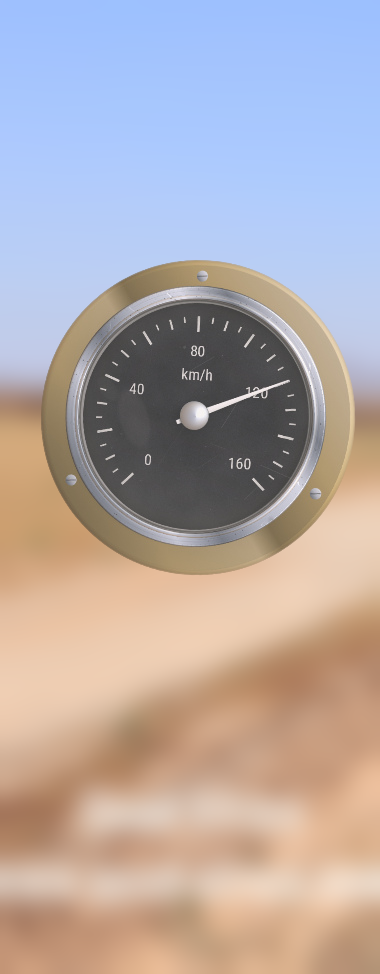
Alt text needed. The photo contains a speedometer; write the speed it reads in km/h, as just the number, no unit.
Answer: 120
